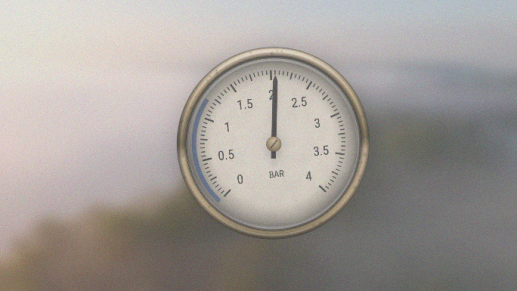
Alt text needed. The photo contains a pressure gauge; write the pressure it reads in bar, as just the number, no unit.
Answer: 2.05
